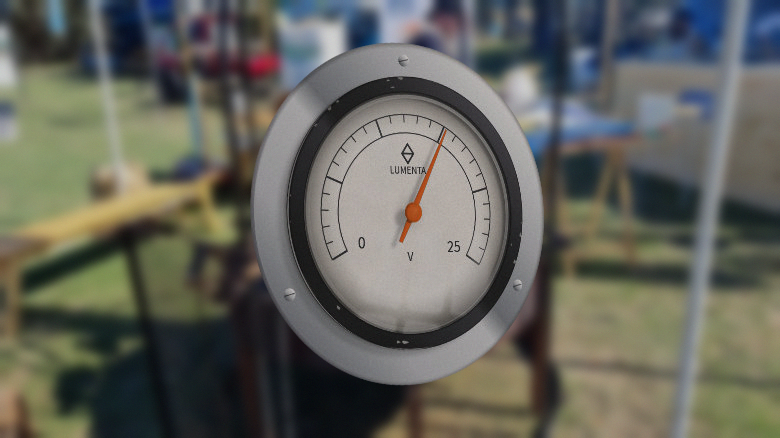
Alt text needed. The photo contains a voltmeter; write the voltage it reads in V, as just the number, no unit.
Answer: 15
